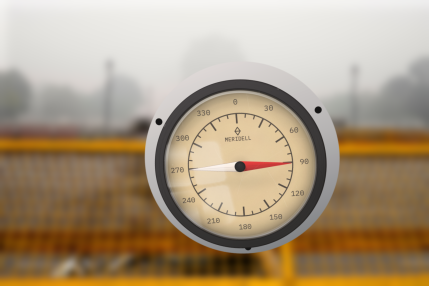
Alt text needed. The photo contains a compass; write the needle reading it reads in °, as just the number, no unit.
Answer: 90
